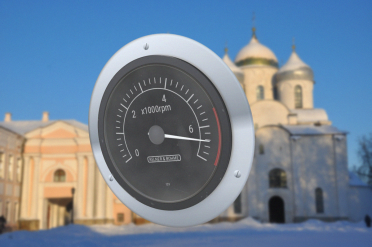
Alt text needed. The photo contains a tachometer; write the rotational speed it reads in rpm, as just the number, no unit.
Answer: 6400
